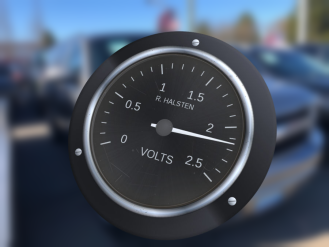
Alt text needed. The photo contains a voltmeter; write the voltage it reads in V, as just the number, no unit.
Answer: 2.15
